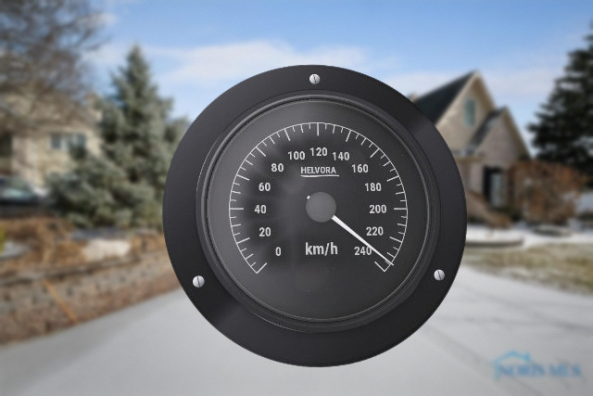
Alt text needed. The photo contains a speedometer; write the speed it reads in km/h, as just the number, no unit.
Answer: 235
